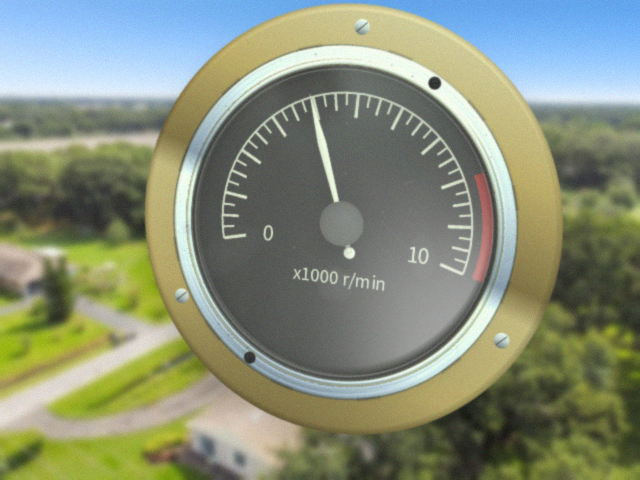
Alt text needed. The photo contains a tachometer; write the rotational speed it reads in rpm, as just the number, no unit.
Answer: 4000
